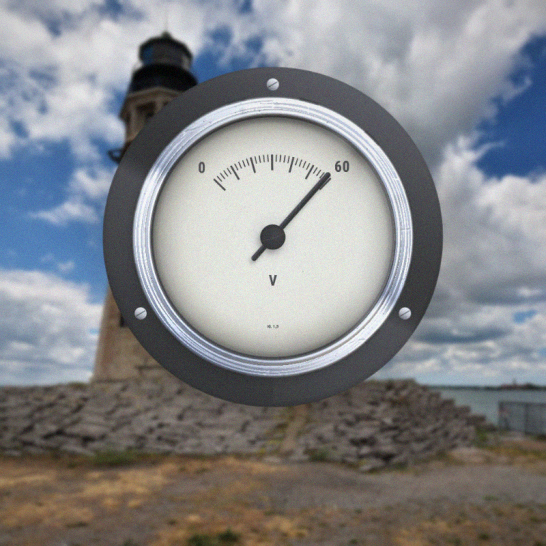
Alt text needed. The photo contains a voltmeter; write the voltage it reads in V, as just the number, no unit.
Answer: 58
